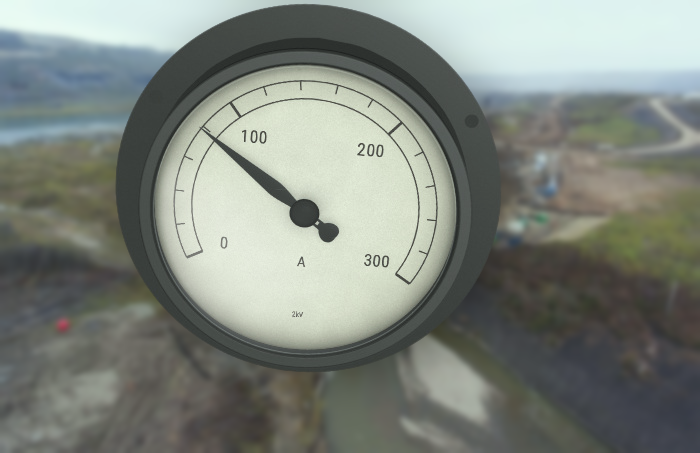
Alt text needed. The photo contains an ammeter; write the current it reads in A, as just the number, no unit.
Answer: 80
